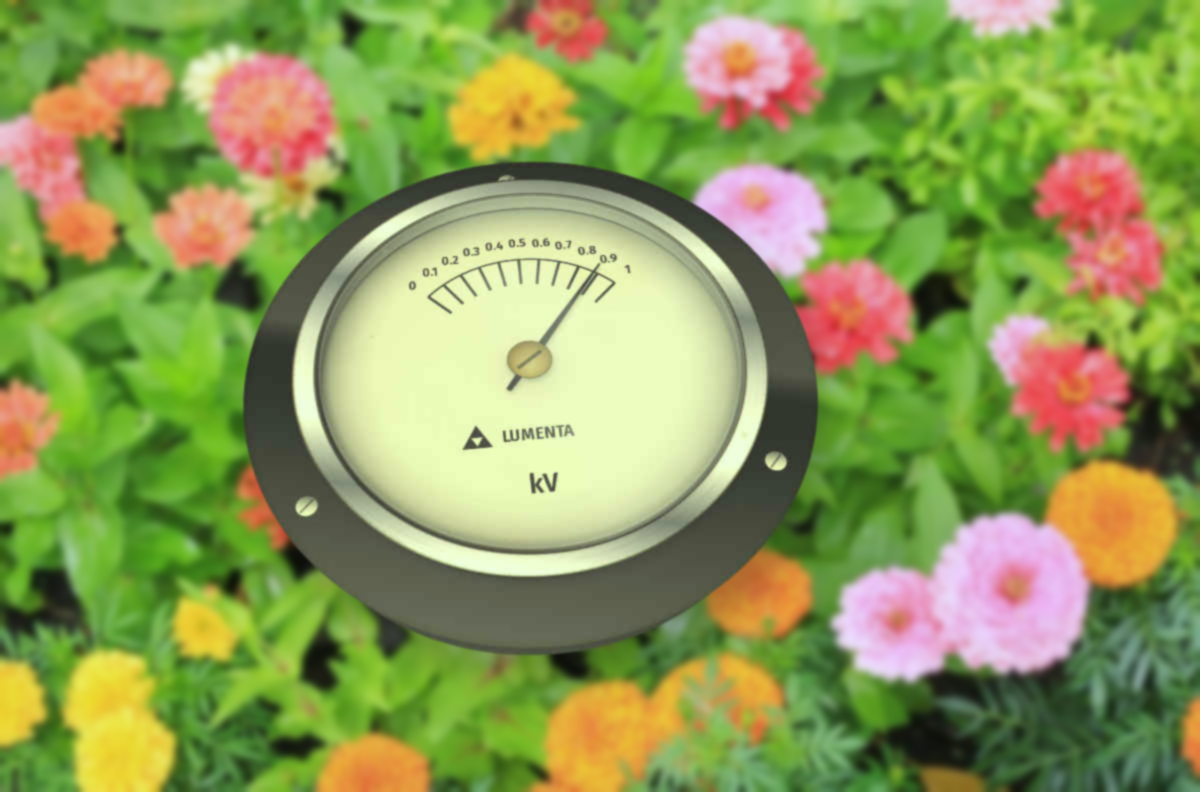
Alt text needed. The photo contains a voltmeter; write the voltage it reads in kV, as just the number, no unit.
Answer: 0.9
